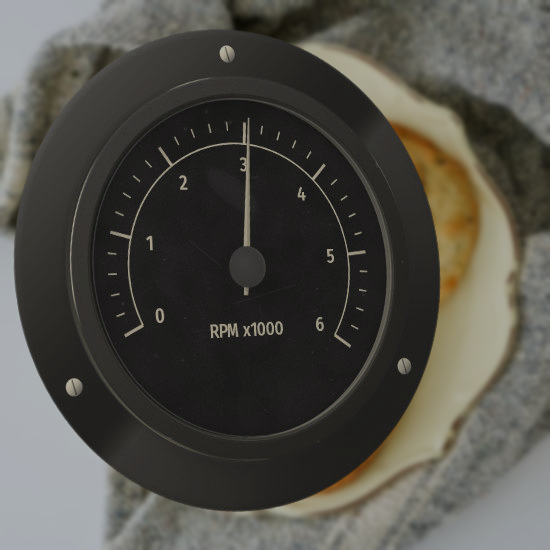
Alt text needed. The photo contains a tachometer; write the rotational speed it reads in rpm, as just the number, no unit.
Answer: 3000
